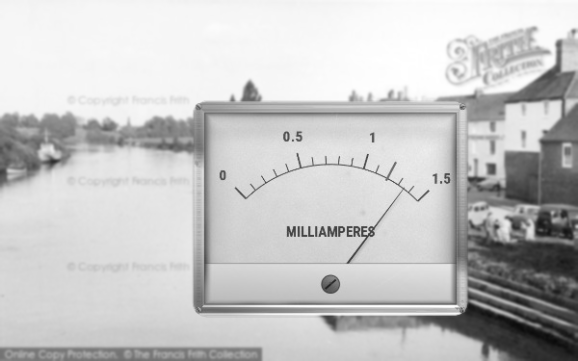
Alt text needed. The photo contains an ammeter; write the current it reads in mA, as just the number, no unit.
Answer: 1.35
